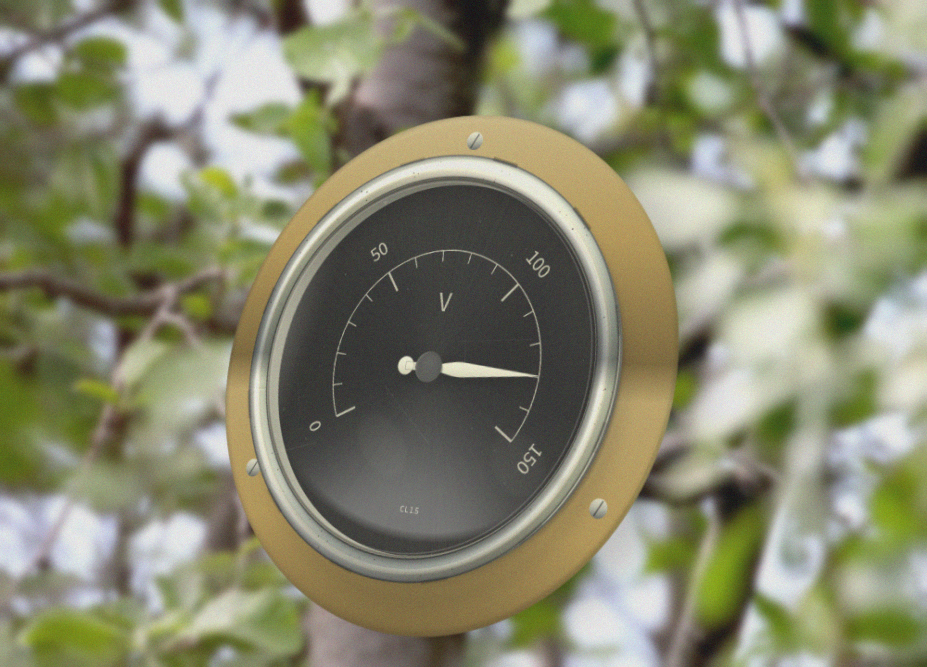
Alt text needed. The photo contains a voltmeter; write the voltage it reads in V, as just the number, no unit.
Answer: 130
